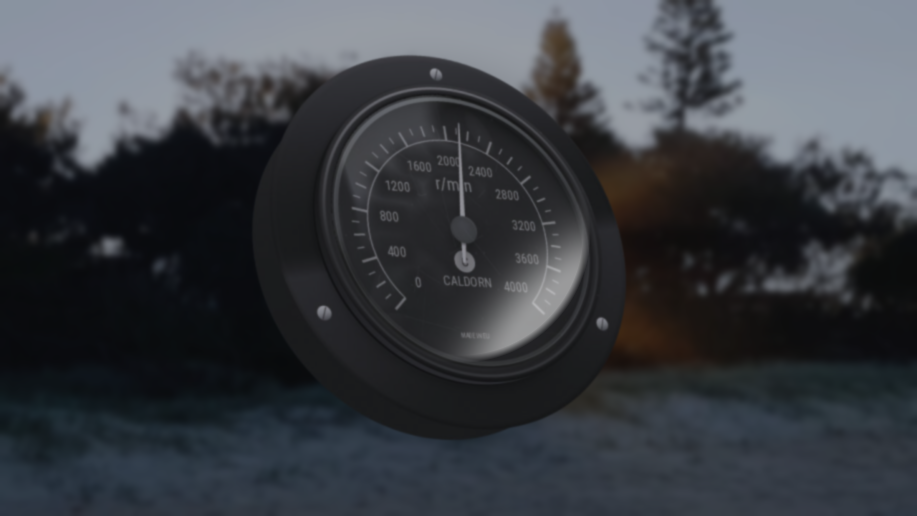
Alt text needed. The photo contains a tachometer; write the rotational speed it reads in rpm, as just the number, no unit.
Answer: 2100
